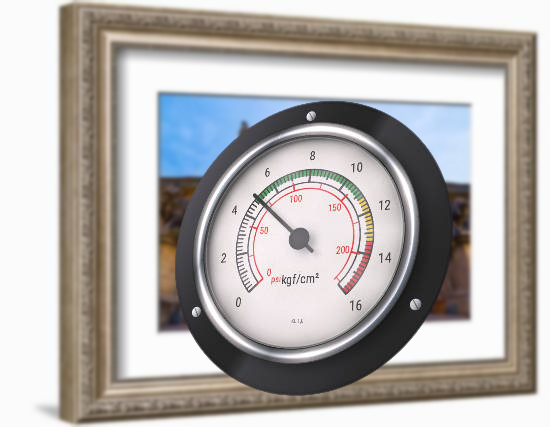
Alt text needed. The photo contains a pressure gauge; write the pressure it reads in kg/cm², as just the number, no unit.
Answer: 5
